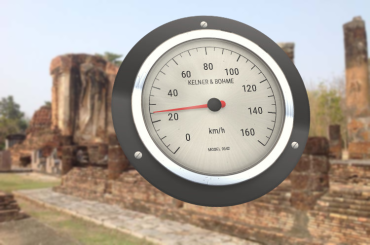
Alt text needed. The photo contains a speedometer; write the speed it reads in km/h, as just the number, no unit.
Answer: 25
